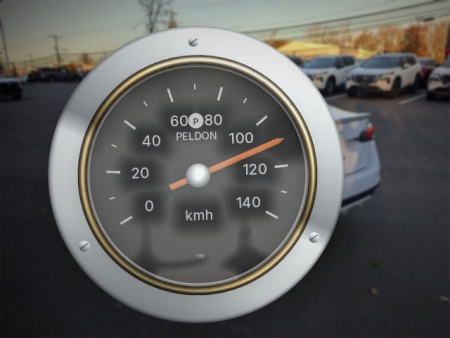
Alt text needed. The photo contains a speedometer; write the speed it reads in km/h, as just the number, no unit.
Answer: 110
